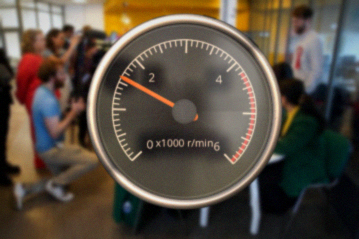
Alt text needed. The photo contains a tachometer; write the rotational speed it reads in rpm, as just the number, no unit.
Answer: 1600
